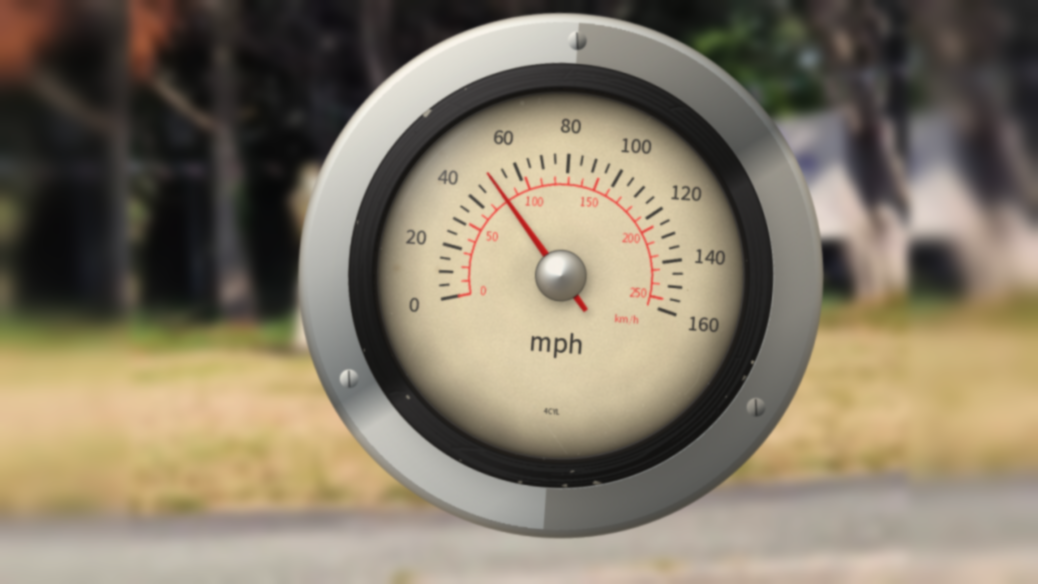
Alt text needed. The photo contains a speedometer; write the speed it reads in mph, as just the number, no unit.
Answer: 50
